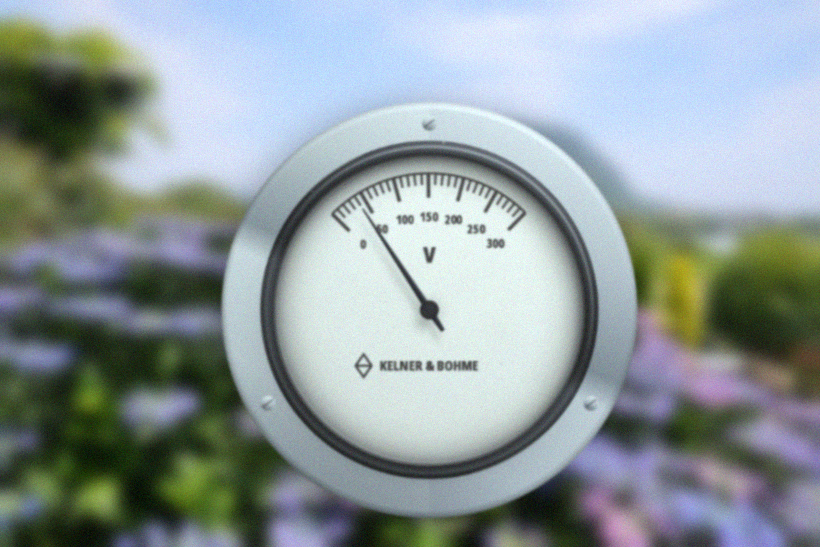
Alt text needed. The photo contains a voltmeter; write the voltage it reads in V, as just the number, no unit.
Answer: 40
